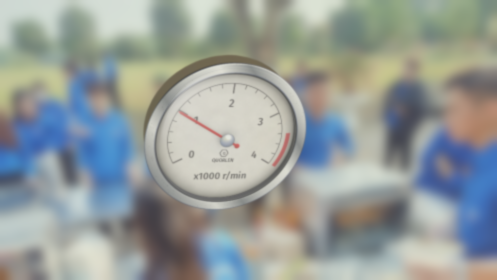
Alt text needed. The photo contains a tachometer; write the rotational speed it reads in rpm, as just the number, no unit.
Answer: 1000
